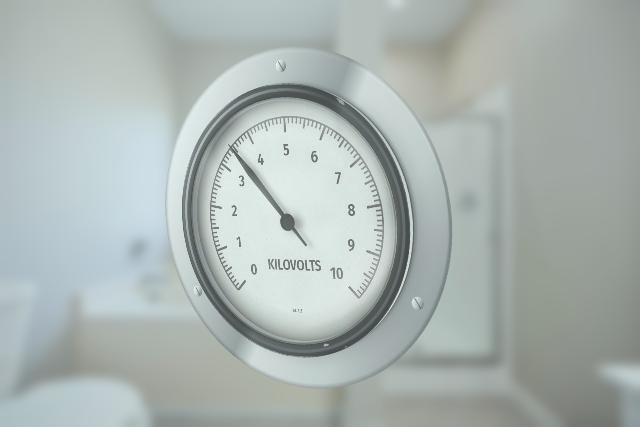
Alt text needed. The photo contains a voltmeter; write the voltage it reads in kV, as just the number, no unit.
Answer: 3.5
